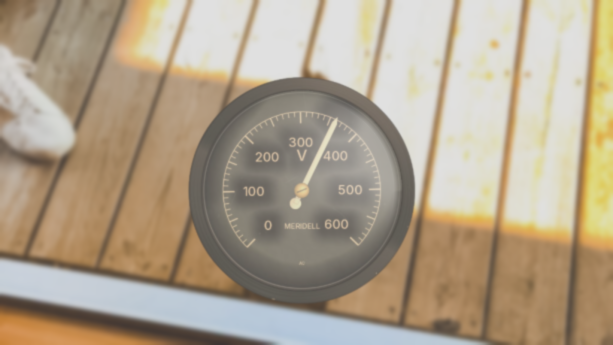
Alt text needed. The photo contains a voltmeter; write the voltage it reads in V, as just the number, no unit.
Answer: 360
